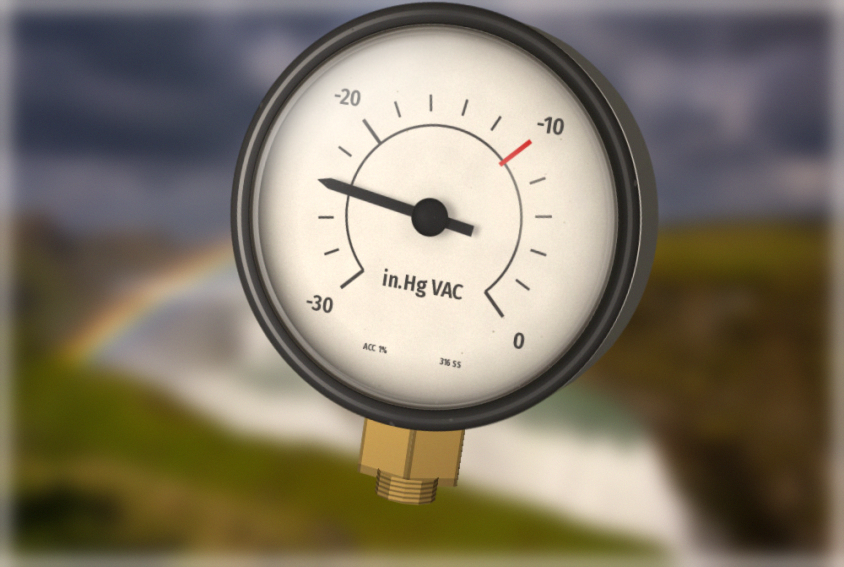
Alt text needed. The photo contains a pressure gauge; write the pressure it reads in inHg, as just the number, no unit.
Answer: -24
